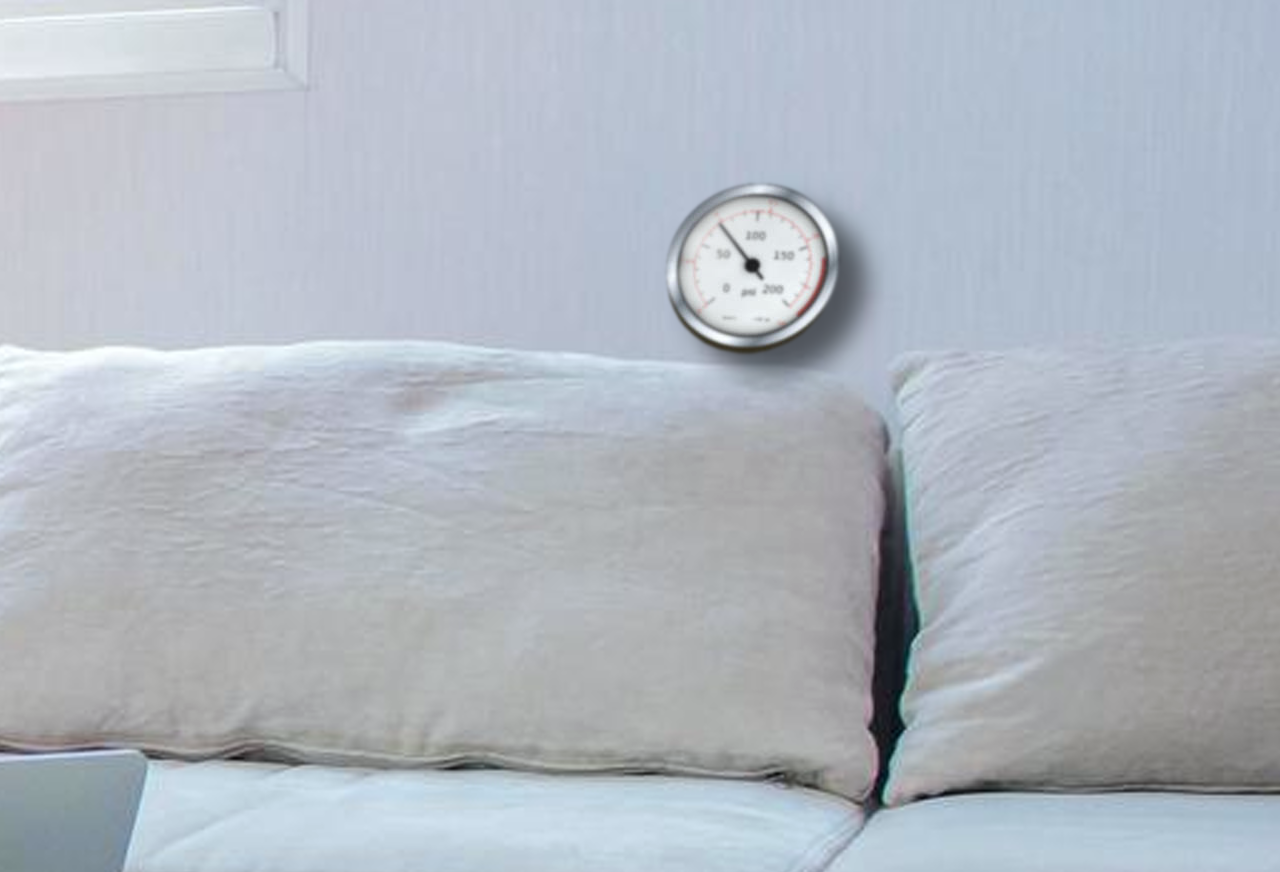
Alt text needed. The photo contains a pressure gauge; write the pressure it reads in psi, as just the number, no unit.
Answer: 70
